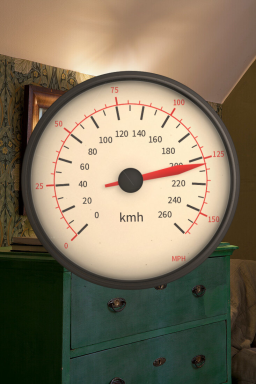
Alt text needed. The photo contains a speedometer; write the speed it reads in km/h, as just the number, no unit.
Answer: 205
